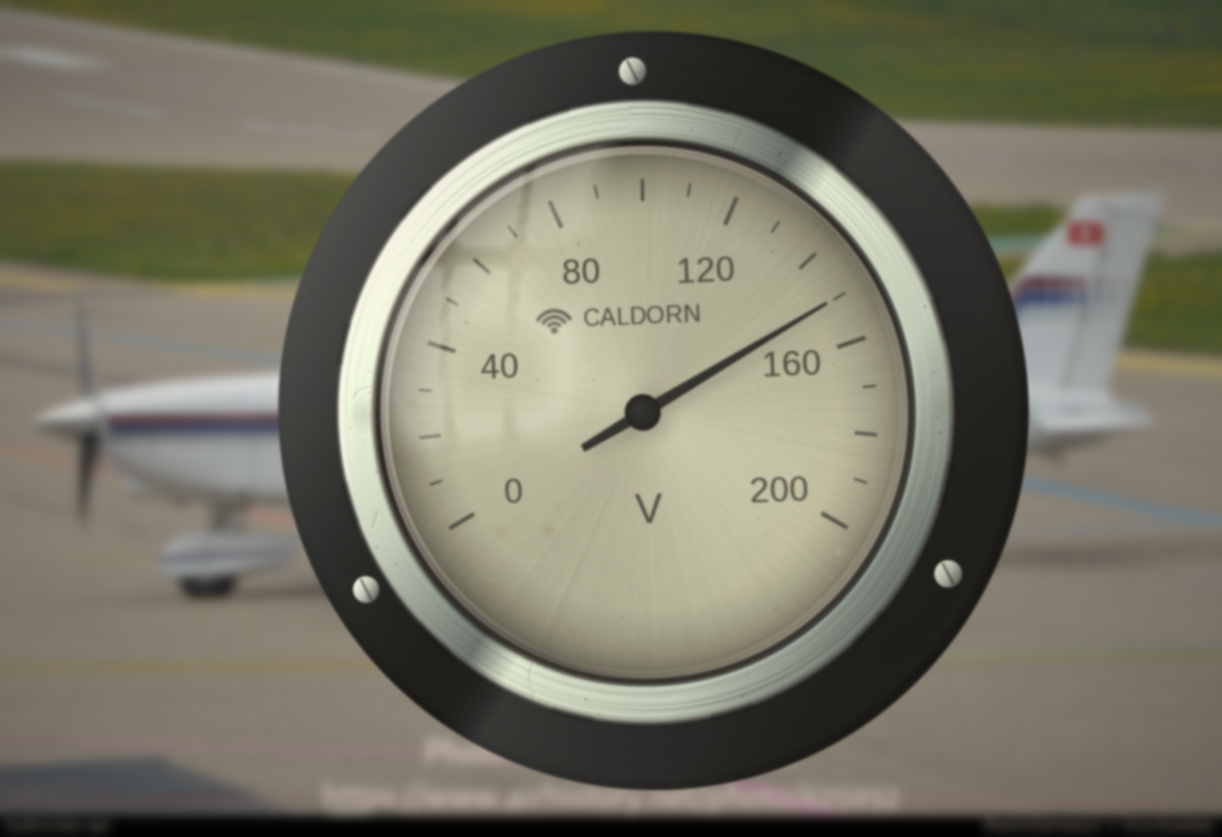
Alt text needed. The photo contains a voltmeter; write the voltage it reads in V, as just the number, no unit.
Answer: 150
